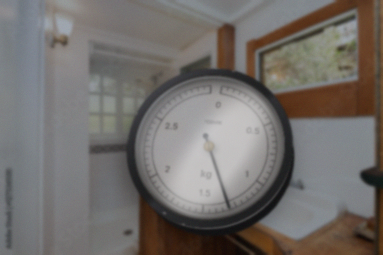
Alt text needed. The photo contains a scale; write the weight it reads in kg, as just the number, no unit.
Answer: 1.3
